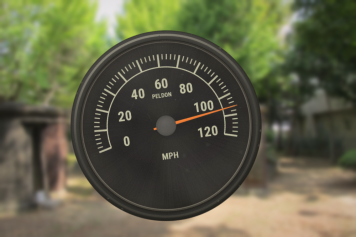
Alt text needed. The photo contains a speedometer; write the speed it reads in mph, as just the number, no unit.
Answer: 106
